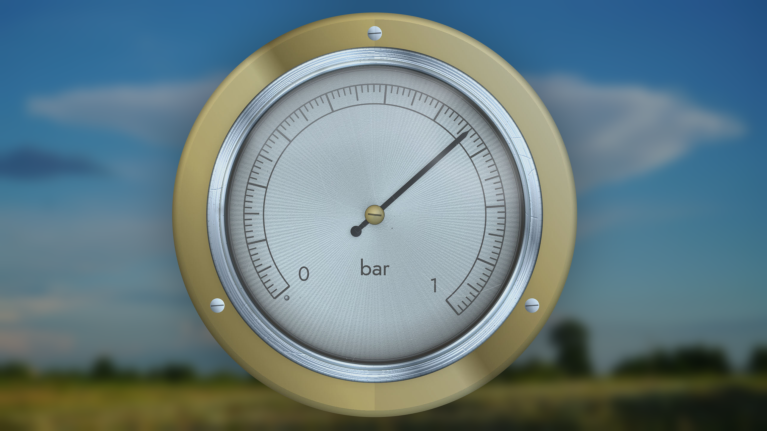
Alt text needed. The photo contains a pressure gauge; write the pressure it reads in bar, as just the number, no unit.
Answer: 0.66
